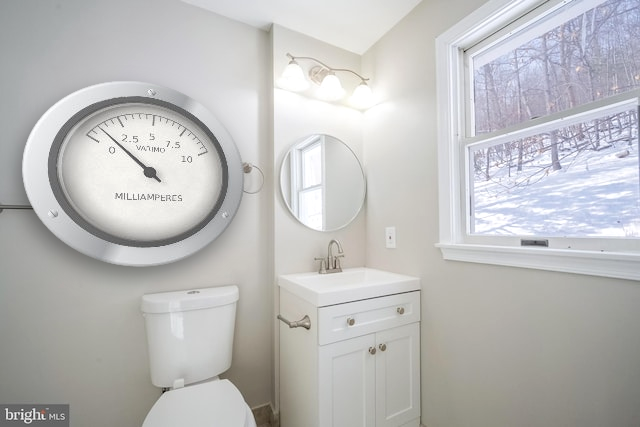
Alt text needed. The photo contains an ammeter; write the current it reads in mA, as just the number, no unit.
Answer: 1
